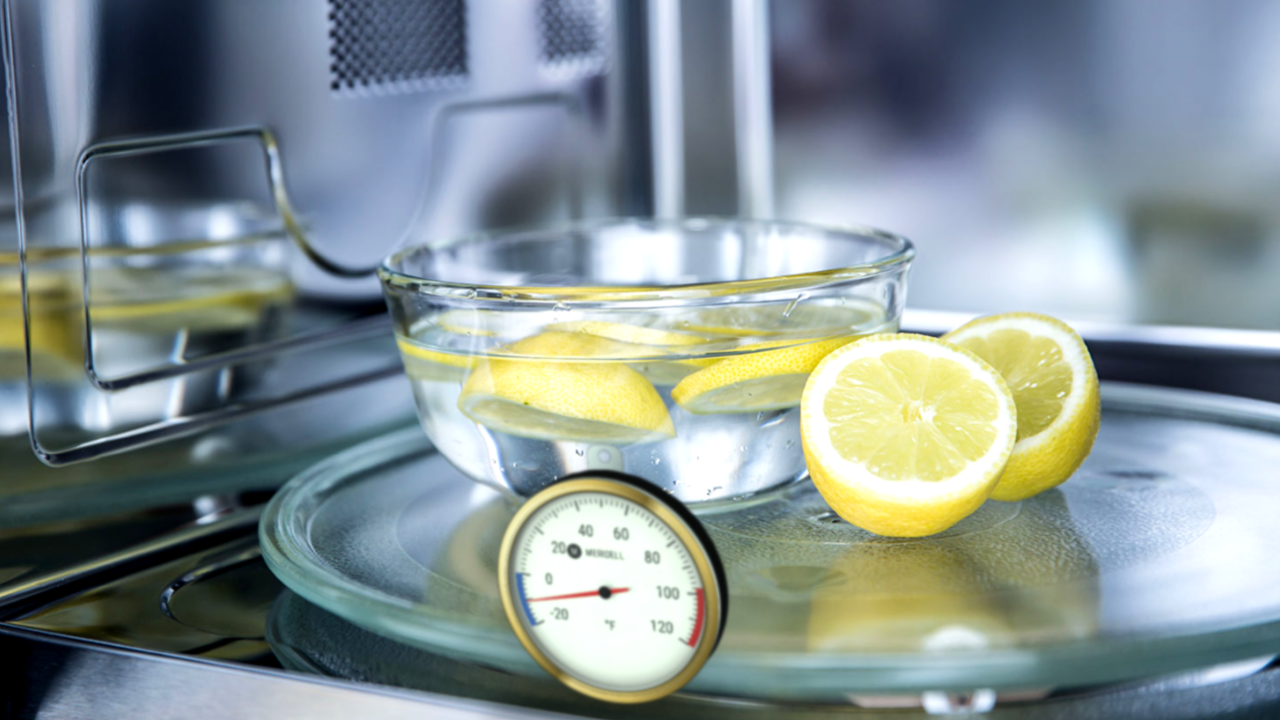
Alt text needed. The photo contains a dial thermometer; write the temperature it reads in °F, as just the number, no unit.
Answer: -10
